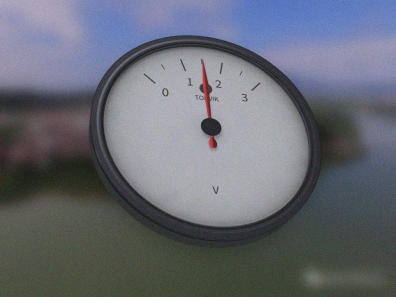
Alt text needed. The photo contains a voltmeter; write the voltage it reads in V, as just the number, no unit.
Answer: 1.5
